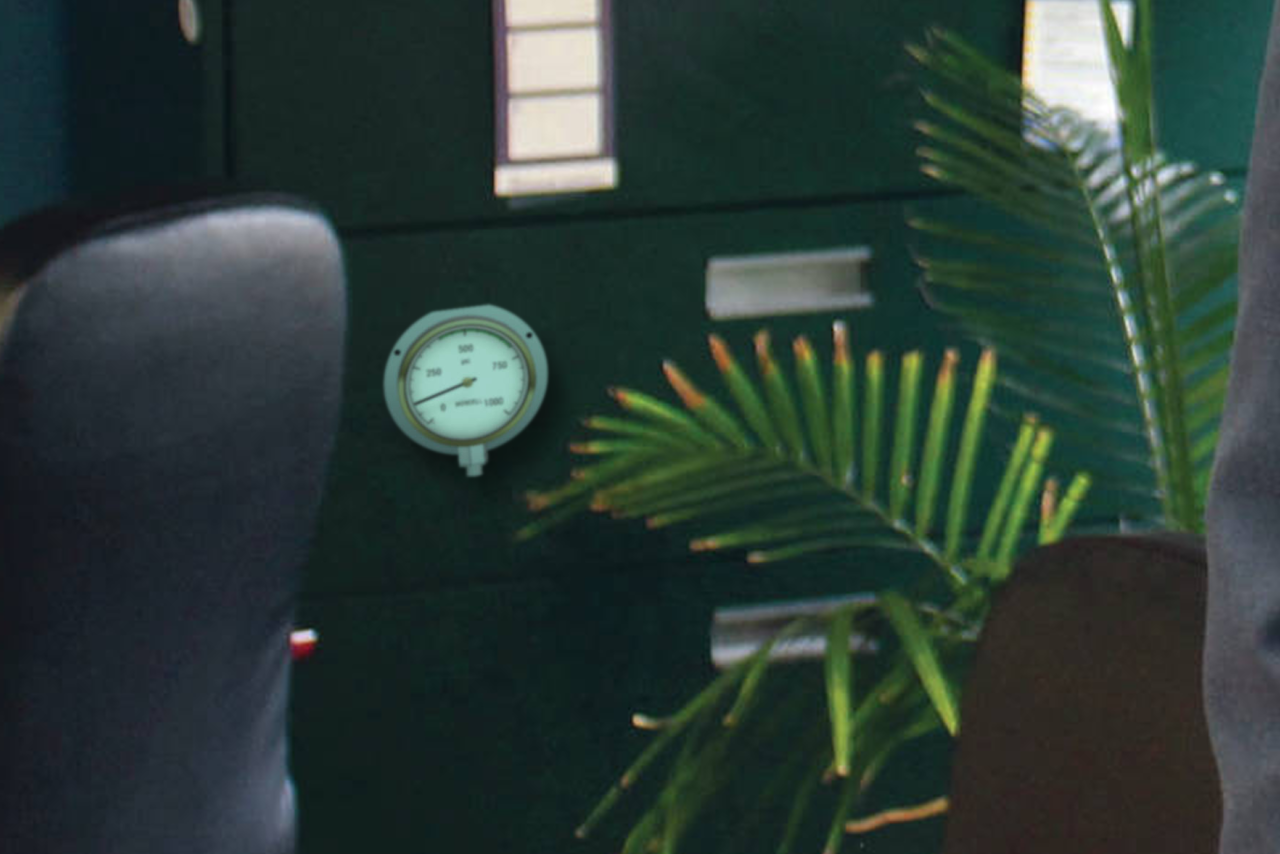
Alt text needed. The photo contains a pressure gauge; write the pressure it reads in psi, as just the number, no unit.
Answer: 100
